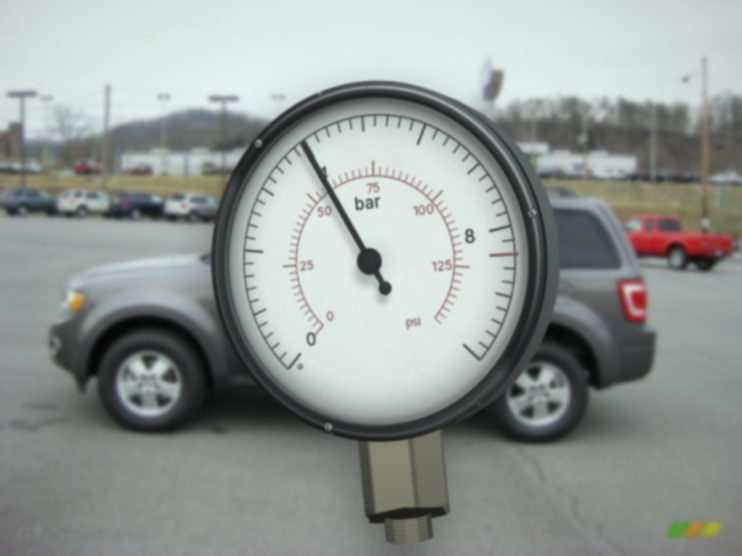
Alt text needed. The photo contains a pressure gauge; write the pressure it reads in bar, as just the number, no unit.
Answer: 4
